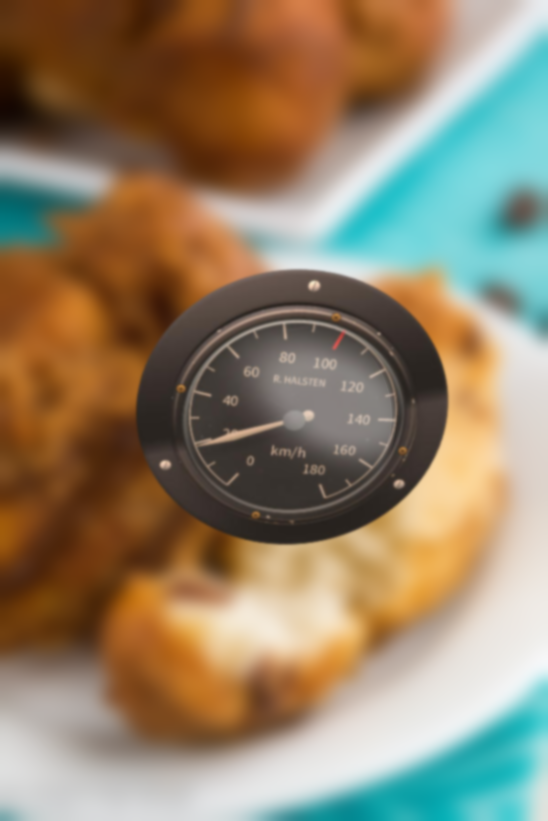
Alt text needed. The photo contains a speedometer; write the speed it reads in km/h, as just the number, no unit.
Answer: 20
